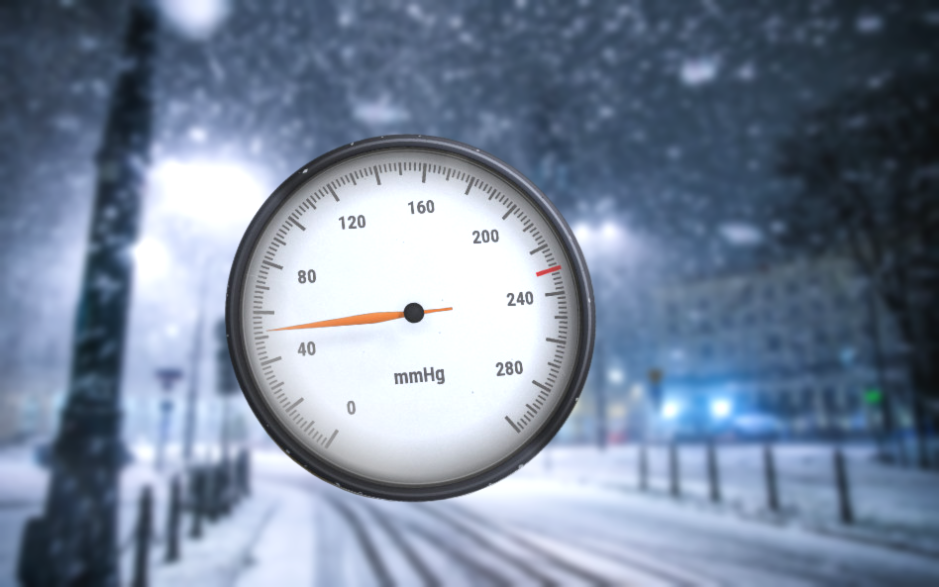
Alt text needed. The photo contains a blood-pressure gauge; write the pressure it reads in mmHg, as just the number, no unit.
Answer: 52
